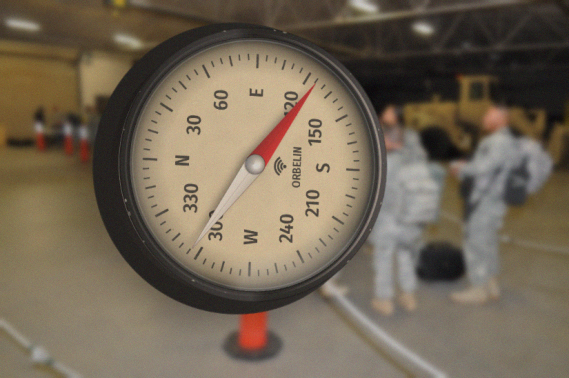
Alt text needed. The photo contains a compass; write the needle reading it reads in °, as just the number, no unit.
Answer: 125
